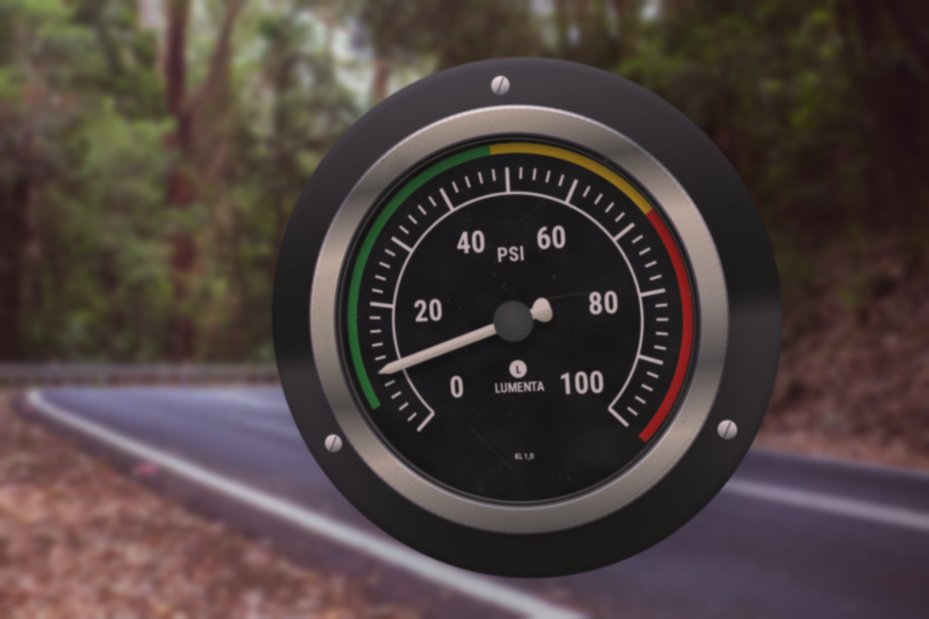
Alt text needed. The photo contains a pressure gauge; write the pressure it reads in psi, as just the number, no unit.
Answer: 10
